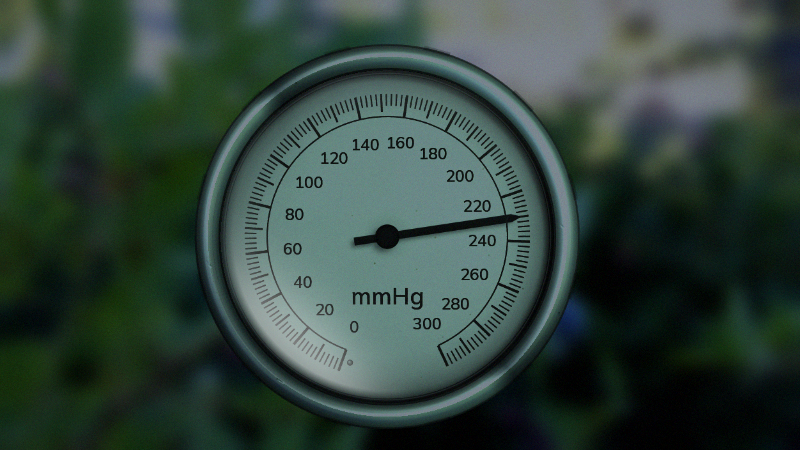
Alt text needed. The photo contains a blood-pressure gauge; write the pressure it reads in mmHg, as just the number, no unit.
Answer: 230
